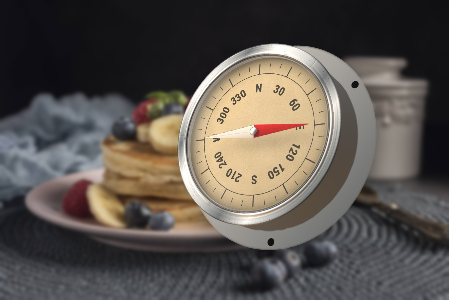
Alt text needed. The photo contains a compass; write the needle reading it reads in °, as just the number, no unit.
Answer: 90
